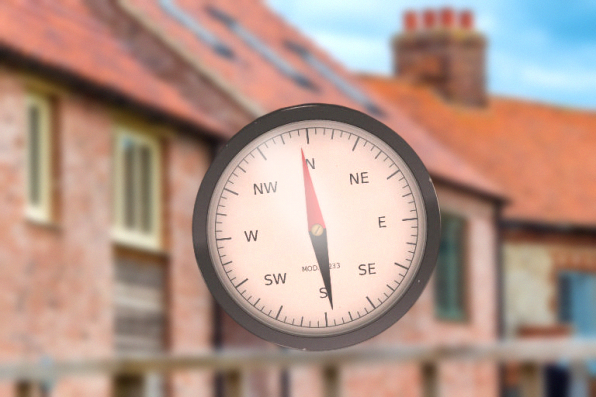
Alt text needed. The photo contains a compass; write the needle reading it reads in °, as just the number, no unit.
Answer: 355
